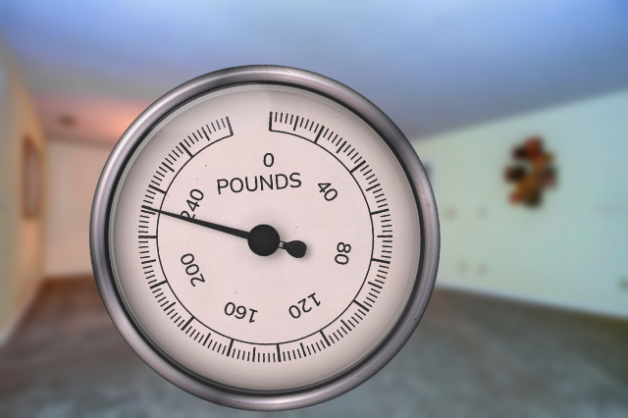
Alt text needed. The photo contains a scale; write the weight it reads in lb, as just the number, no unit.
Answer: 232
